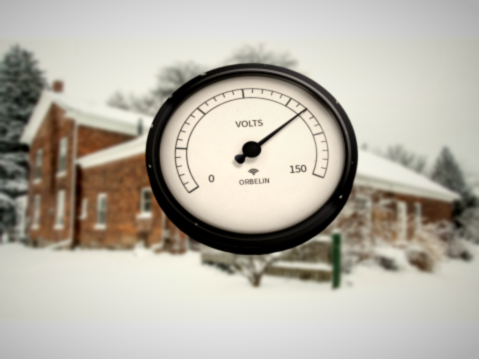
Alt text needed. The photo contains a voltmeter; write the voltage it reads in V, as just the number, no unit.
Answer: 110
